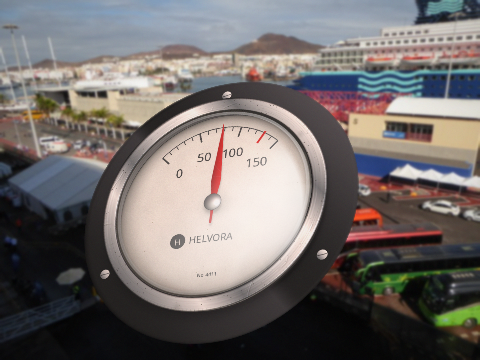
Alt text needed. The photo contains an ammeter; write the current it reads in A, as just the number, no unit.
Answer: 80
